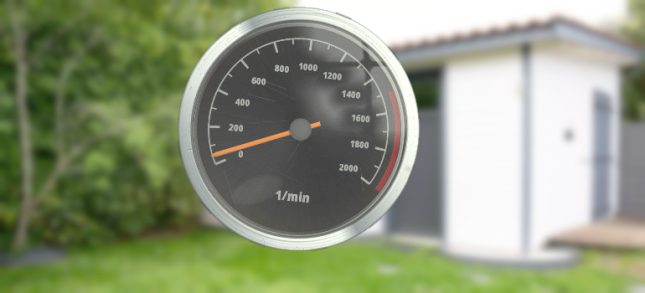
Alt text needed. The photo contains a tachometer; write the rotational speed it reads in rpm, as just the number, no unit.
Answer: 50
